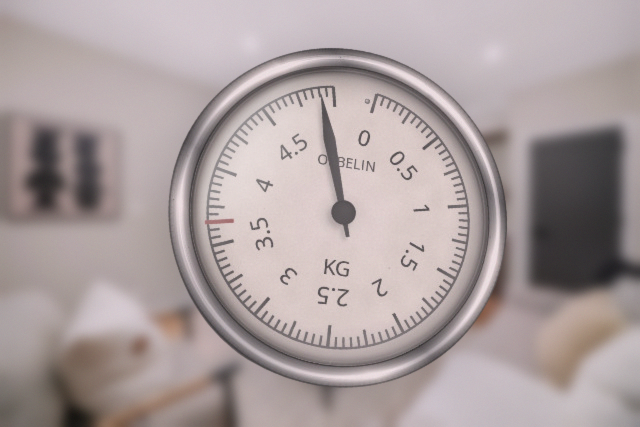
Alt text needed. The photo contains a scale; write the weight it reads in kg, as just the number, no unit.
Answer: 4.9
